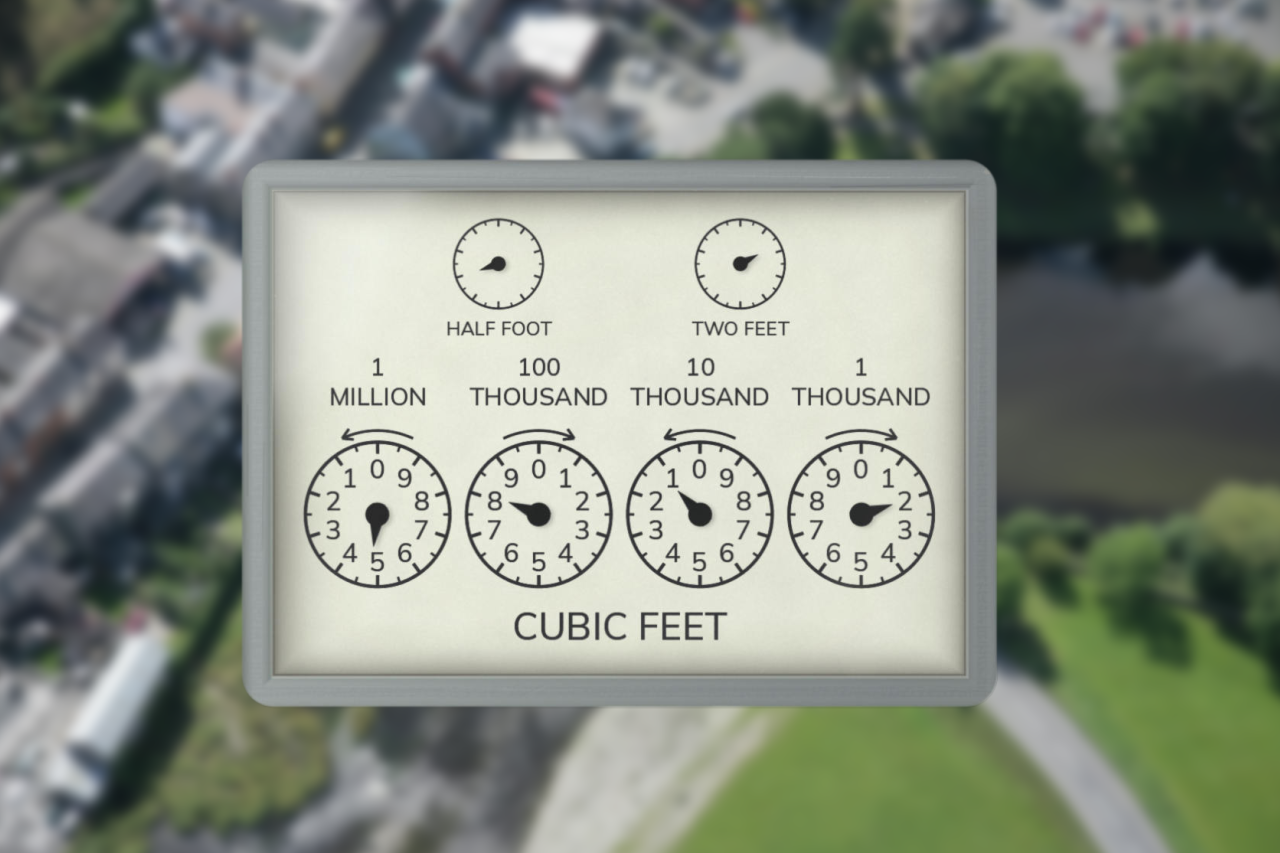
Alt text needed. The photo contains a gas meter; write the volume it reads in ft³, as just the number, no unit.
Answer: 481200
